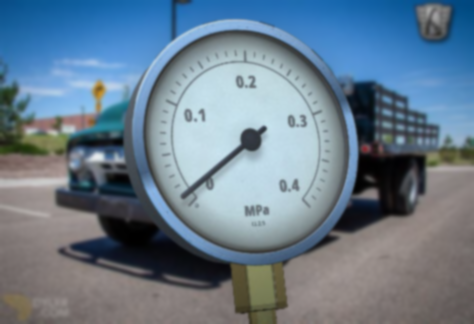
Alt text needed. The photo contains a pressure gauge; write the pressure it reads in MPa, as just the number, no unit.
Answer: 0.01
